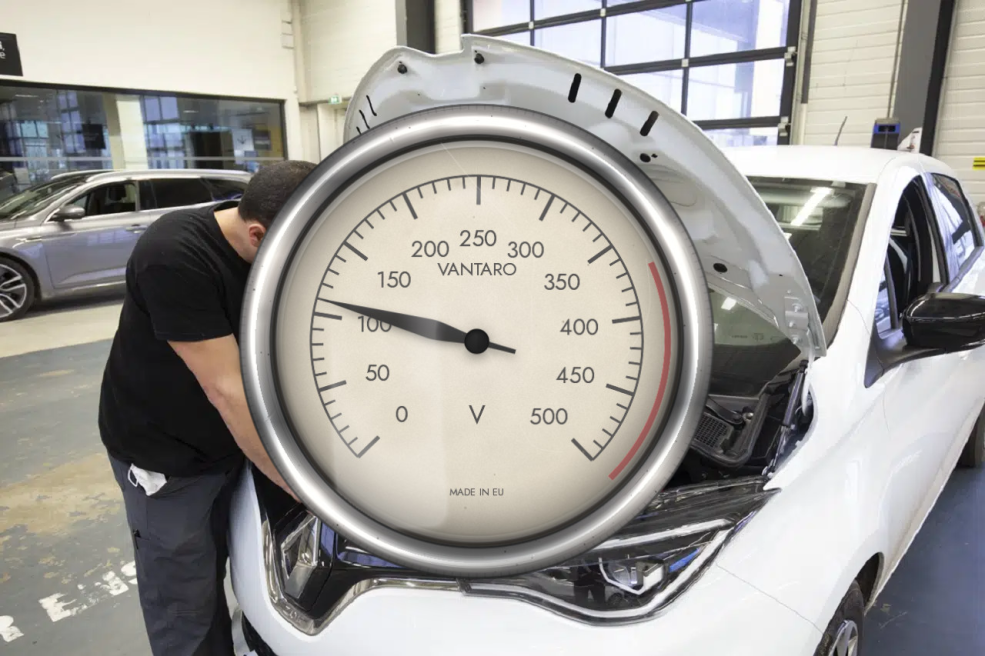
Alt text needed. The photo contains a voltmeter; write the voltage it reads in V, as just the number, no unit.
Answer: 110
